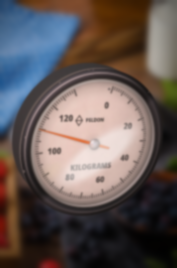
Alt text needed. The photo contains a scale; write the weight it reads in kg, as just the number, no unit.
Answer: 110
